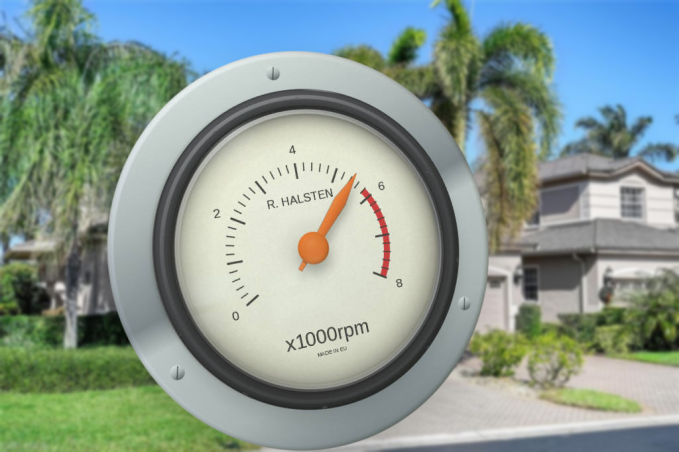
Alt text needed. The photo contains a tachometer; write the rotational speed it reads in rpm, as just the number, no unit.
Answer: 5400
